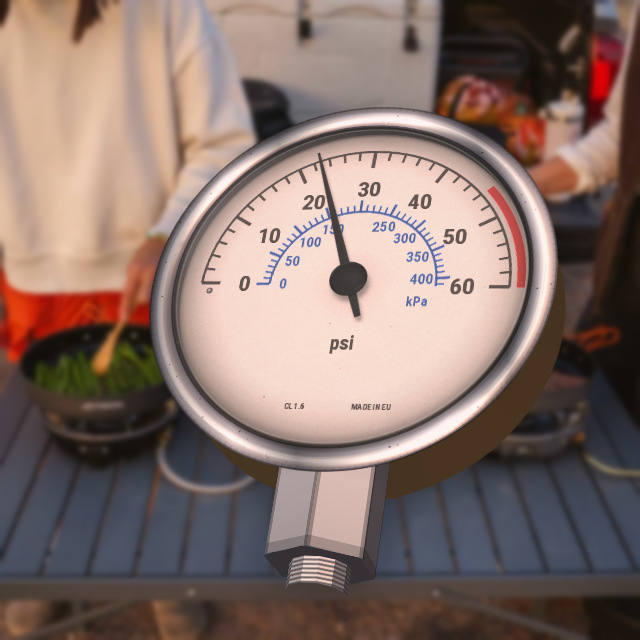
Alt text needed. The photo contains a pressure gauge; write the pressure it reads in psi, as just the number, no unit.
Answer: 23
